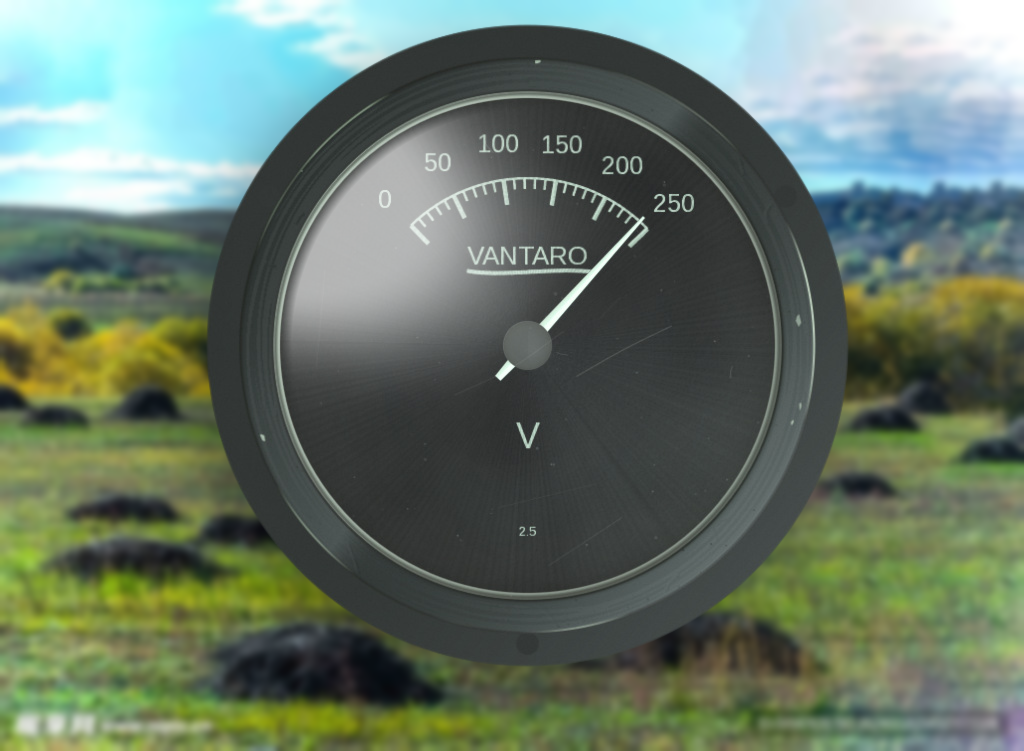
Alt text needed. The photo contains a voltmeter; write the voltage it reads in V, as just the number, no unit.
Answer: 240
